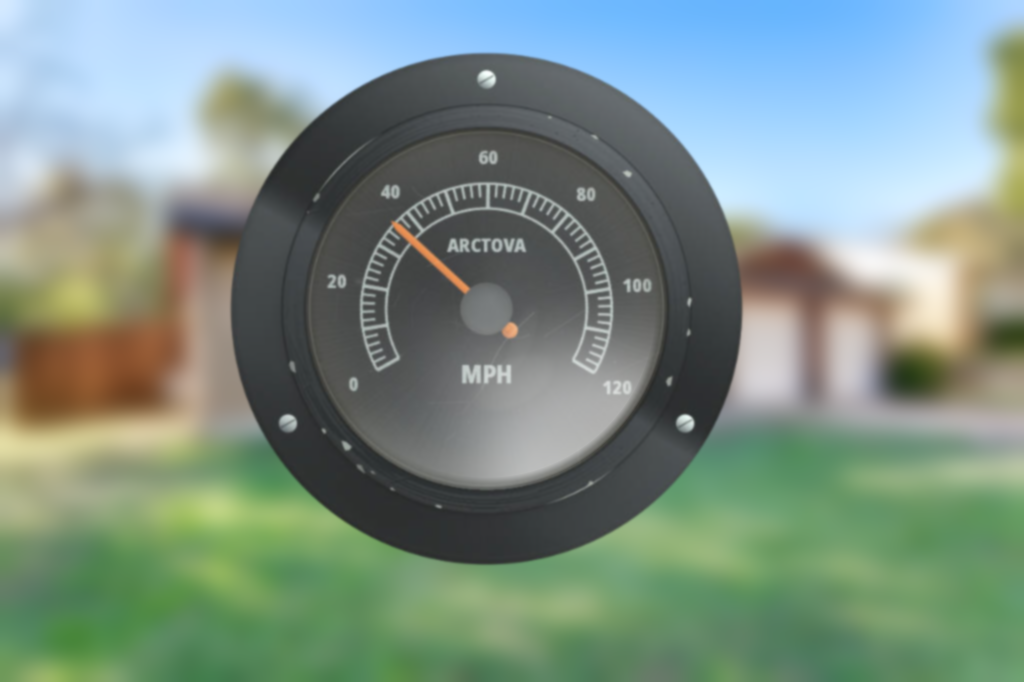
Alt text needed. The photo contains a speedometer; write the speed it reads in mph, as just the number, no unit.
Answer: 36
